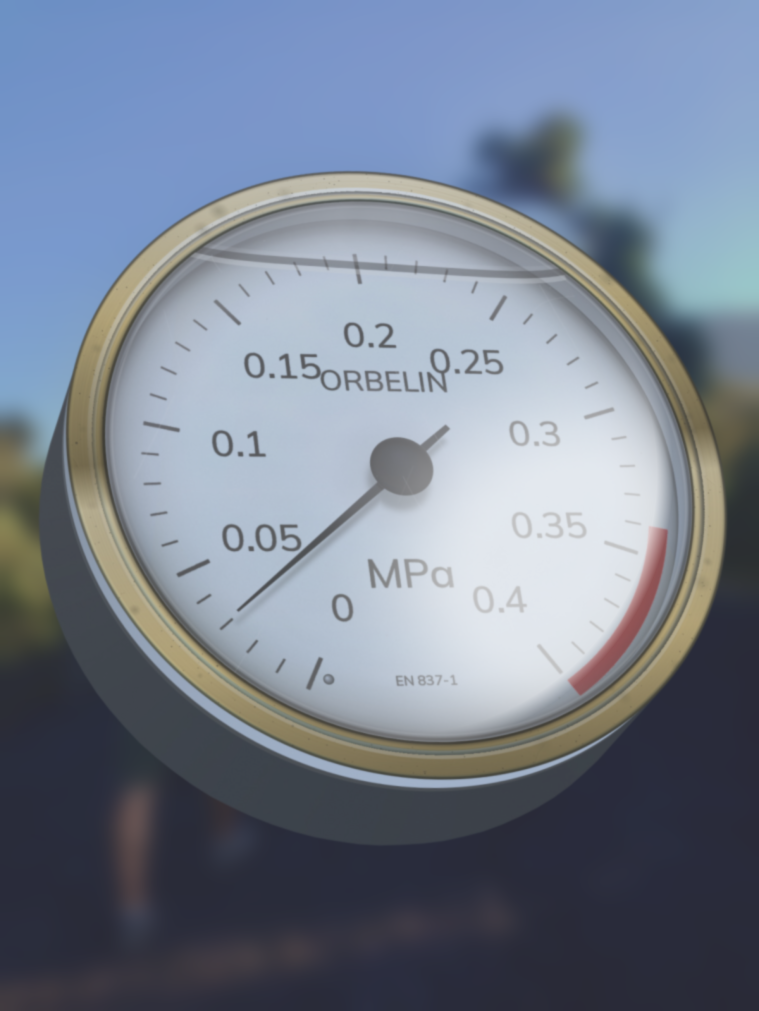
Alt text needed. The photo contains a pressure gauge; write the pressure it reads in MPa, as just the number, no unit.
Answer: 0.03
